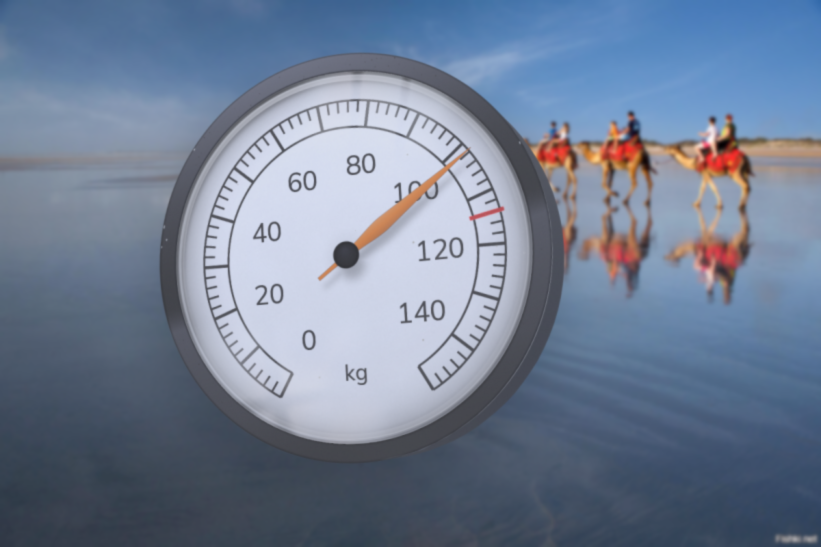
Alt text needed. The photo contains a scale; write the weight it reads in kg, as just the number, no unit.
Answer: 102
